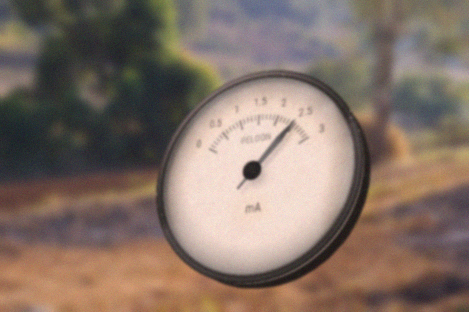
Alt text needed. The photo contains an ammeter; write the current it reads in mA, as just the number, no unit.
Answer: 2.5
